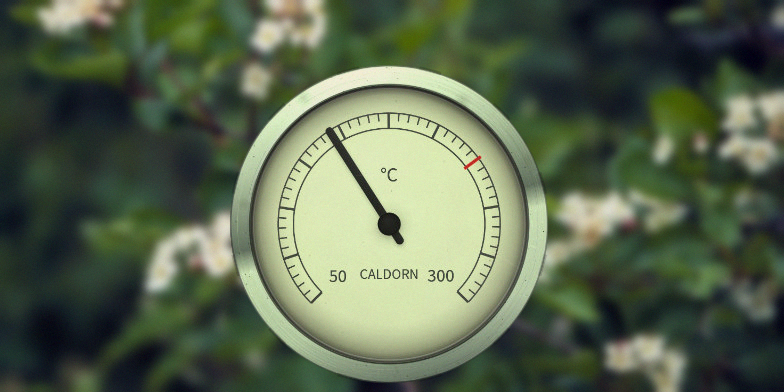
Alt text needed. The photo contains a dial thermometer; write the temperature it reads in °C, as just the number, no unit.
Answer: 145
